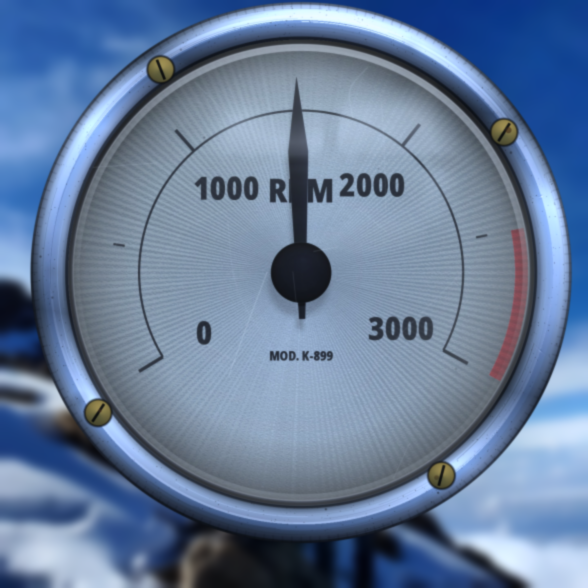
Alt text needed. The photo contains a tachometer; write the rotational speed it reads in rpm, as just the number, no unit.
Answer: 1500
